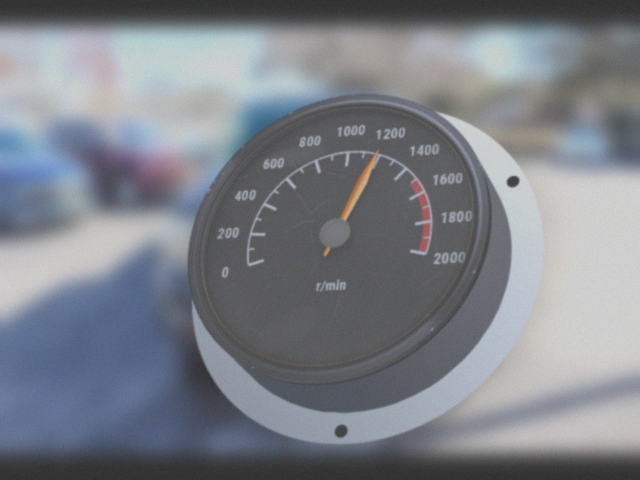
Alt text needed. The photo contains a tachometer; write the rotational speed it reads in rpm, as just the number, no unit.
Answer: 1200
